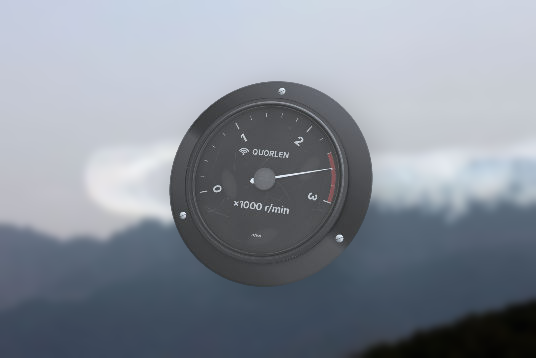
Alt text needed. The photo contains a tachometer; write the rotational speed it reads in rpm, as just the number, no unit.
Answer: 2600
